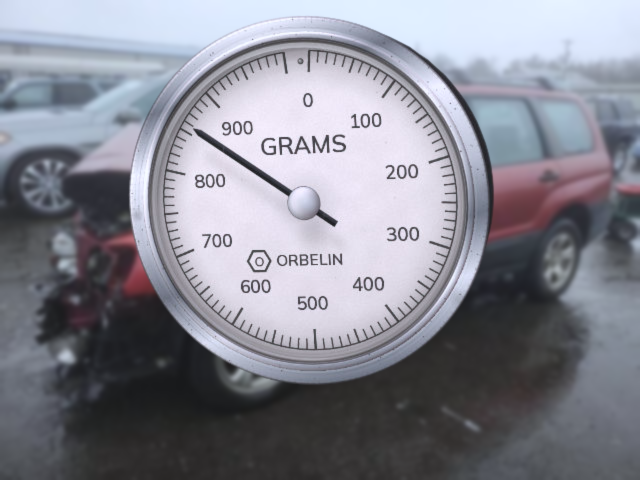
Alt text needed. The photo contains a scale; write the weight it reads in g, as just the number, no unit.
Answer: 860
